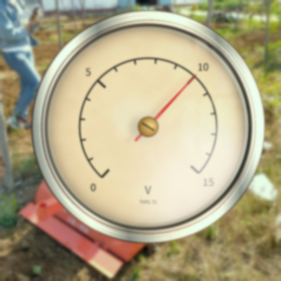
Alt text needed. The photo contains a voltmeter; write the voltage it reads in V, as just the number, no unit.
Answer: 10
